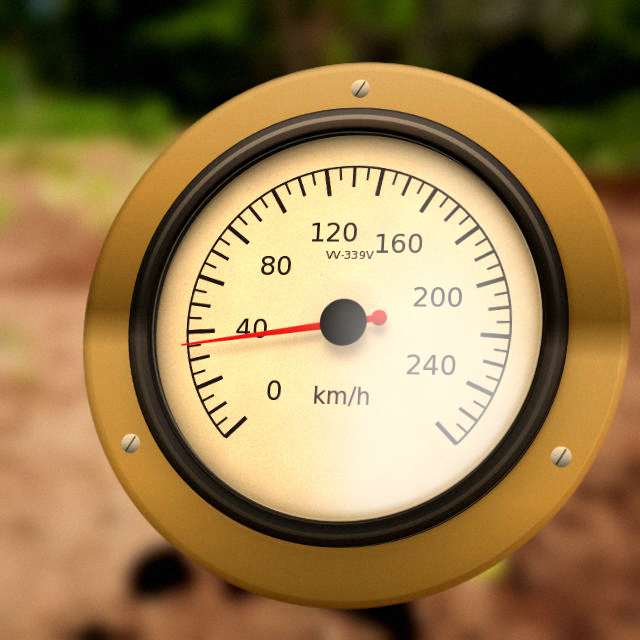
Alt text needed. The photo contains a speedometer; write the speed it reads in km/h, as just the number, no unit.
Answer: 35
